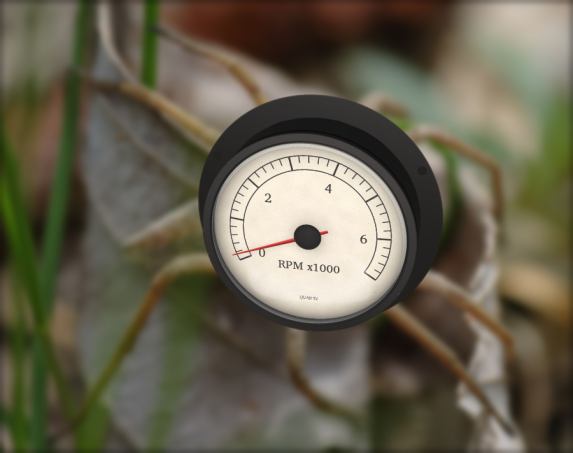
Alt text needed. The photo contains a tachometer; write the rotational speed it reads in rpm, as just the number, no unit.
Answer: 200
